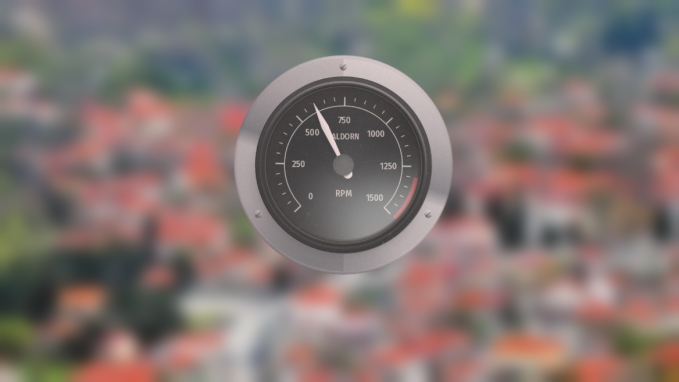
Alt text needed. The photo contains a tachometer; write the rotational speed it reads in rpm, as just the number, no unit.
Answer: 600
